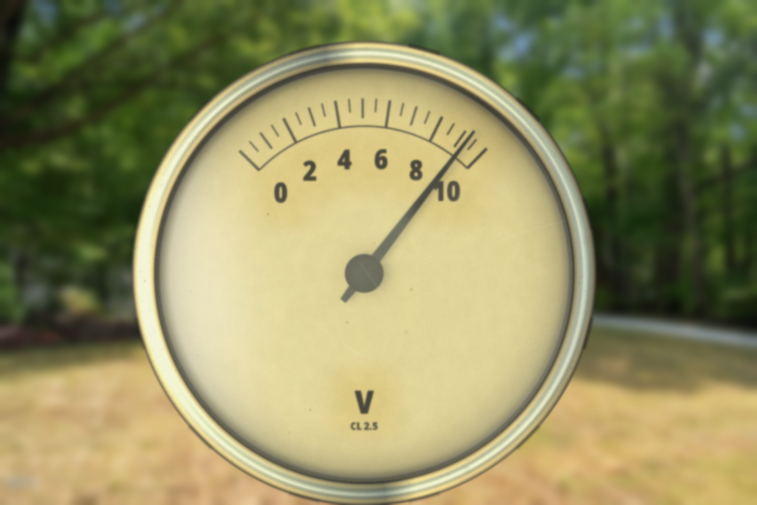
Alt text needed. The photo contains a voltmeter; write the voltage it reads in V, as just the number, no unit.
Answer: 9.25
